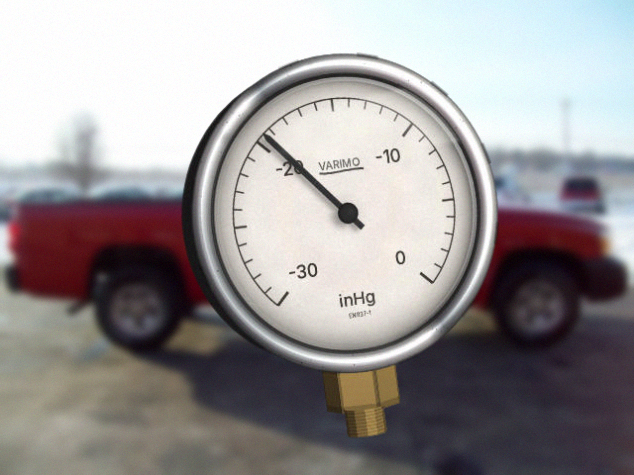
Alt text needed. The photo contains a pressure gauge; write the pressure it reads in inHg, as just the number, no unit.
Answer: -19.5
